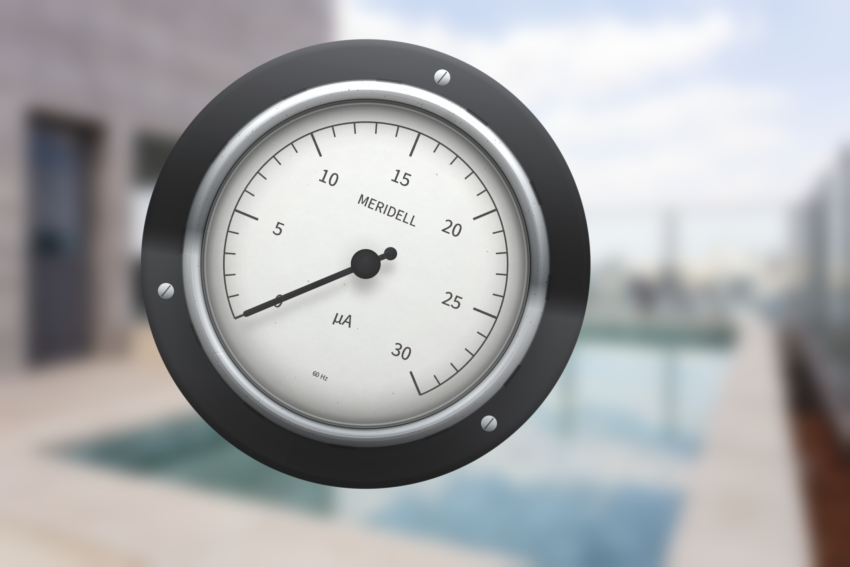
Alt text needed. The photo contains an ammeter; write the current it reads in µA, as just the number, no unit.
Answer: 0
